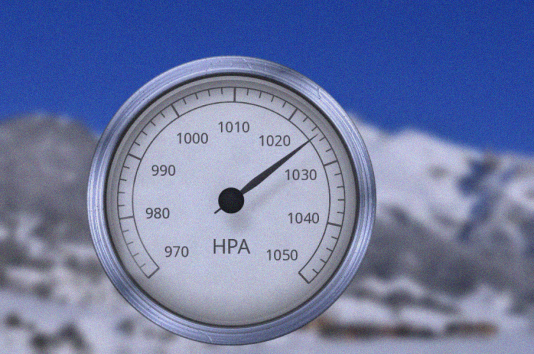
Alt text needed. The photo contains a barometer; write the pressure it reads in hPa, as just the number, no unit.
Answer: 1025
